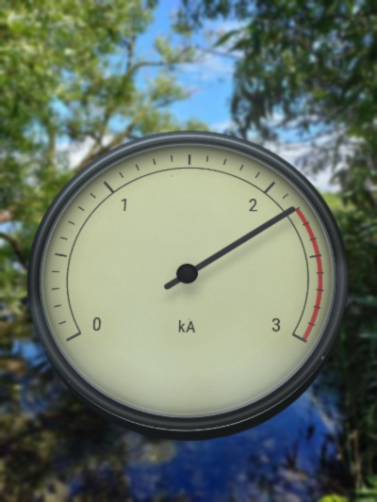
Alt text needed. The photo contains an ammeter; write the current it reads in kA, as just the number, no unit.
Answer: 2.2
